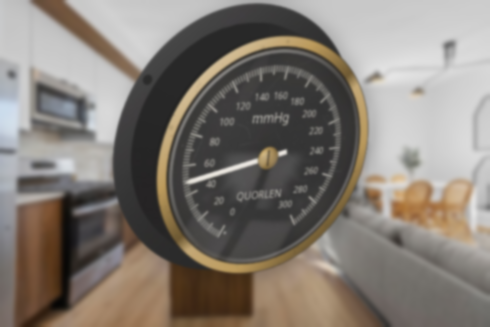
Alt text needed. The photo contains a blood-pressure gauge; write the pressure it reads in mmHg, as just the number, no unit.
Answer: 50
